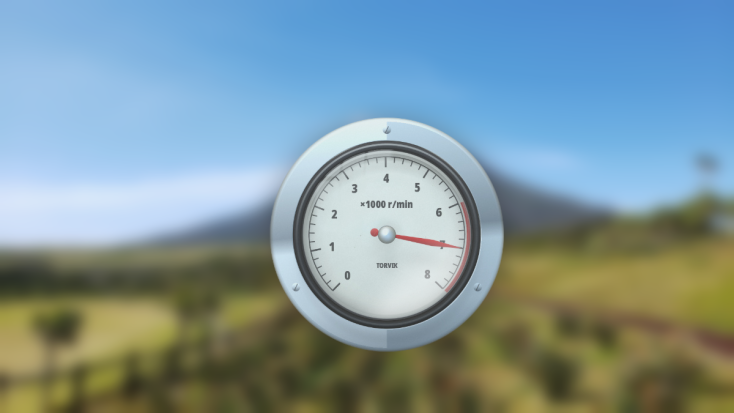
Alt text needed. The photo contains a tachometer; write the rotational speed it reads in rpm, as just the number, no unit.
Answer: 7000
